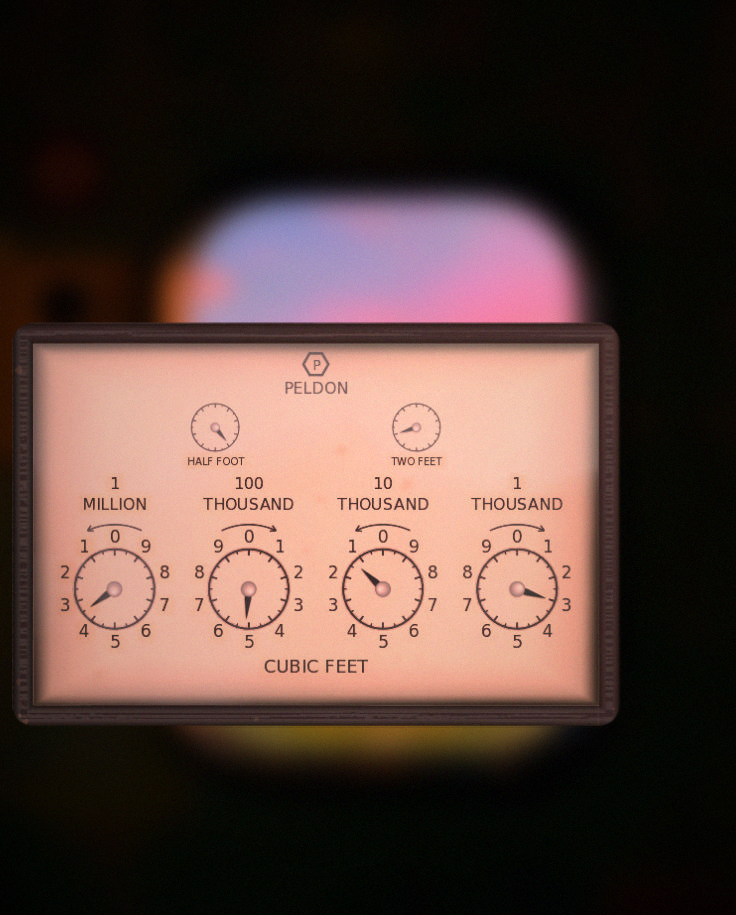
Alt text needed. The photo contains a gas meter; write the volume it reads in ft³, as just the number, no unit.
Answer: 351300
